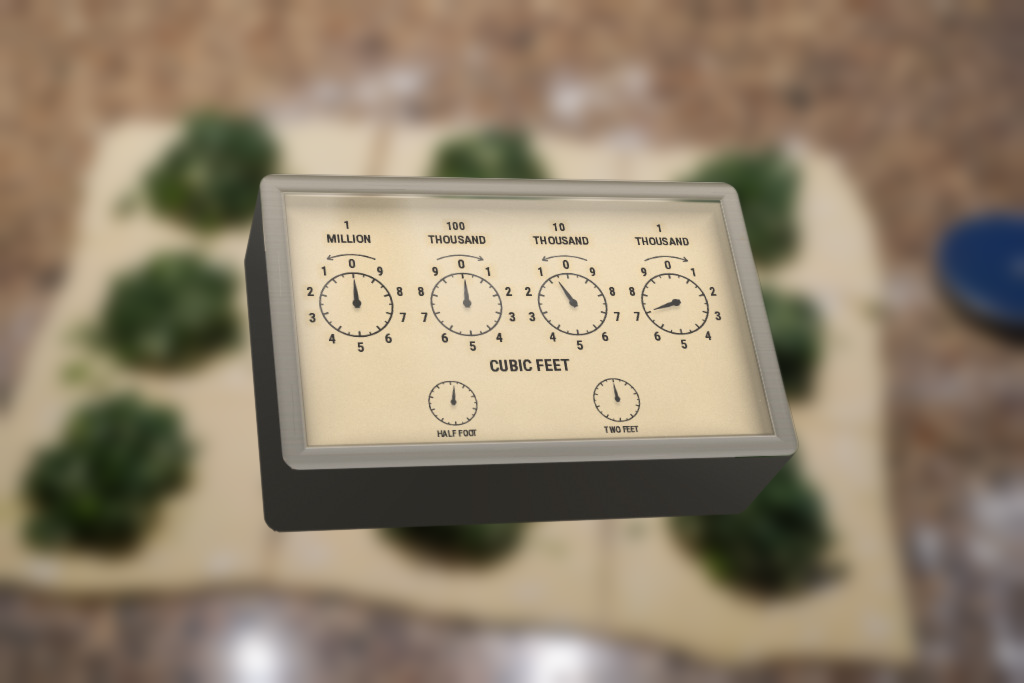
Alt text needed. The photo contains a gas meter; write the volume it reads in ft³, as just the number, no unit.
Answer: 700
